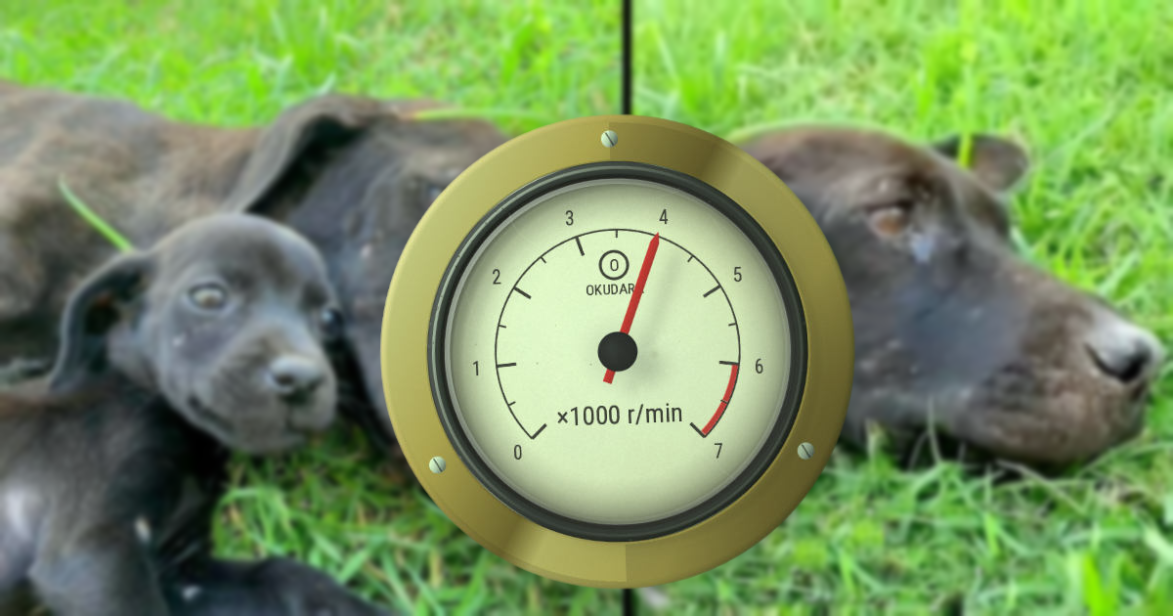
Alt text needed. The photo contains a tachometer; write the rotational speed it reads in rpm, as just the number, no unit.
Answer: 4000
